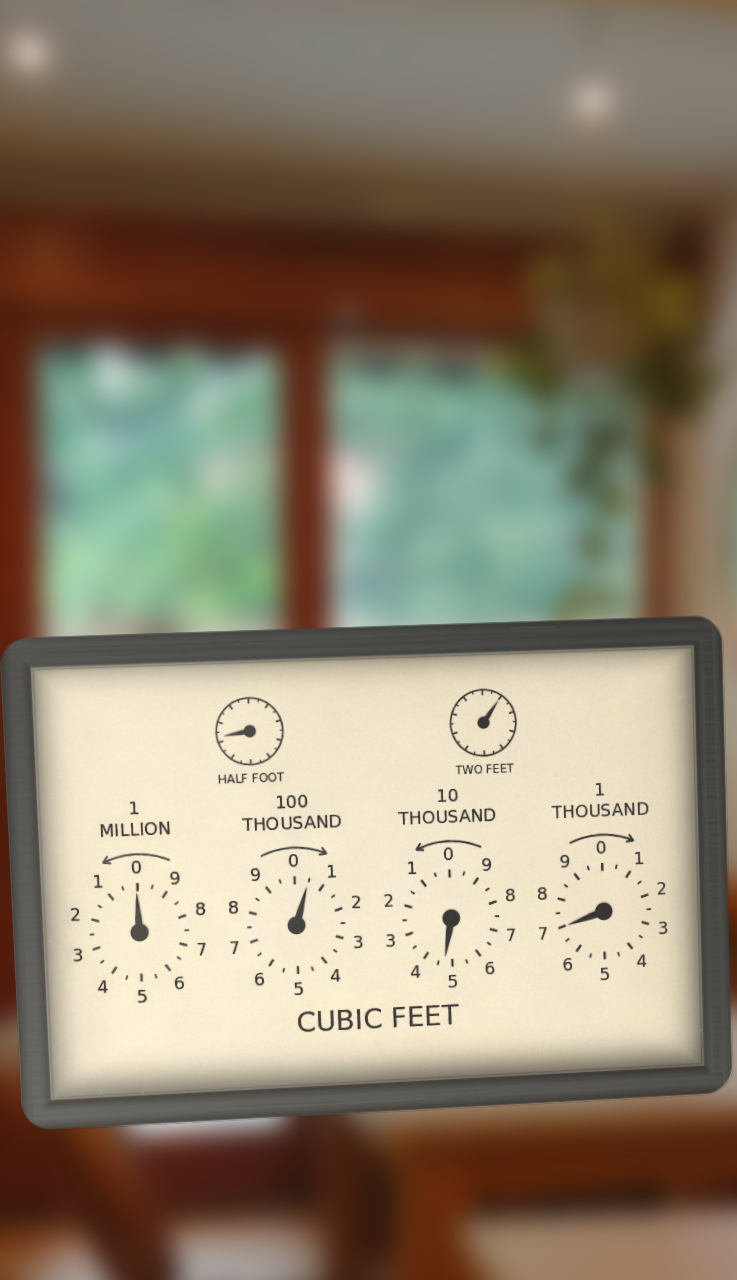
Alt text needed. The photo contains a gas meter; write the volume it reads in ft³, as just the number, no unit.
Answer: 4700
